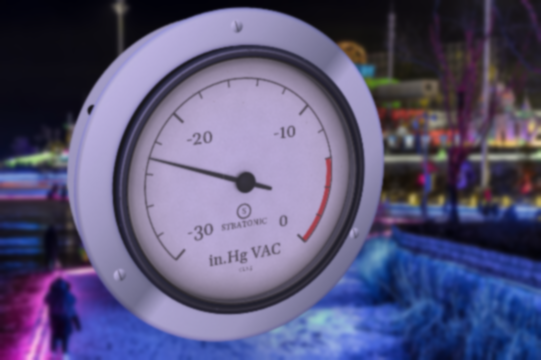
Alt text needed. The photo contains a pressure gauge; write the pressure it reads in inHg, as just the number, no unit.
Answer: -23
